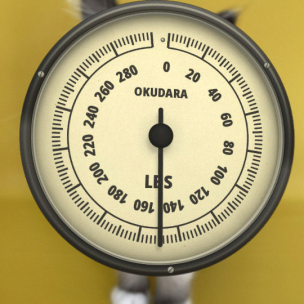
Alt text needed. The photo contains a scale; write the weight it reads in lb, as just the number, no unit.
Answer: 150
